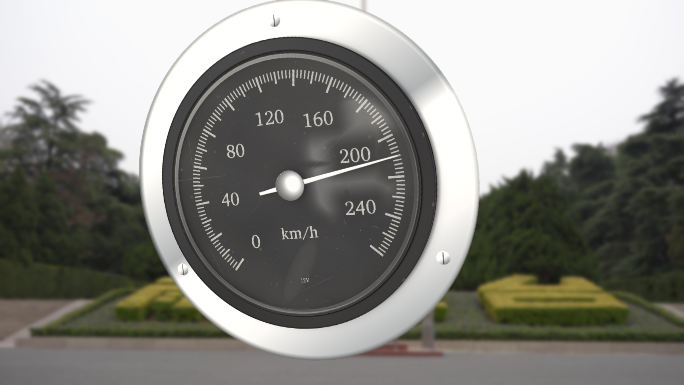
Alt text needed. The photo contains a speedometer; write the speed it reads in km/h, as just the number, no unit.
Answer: 210
